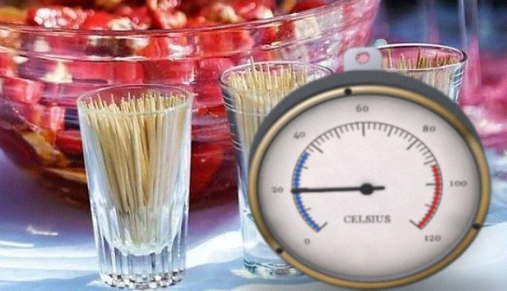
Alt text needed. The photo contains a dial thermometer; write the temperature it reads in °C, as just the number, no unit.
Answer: 20
